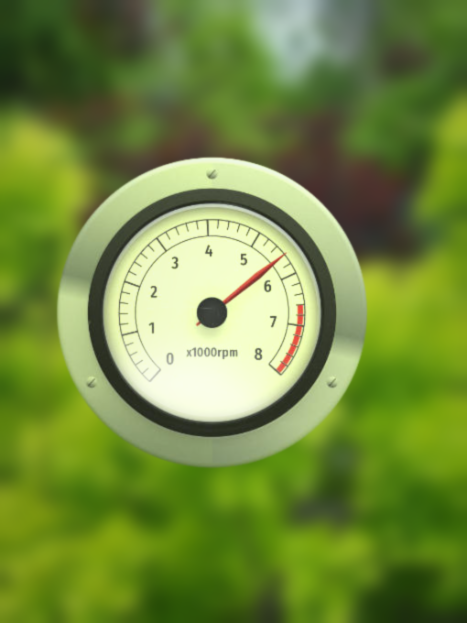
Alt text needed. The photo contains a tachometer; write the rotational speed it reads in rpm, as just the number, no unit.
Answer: 5600
